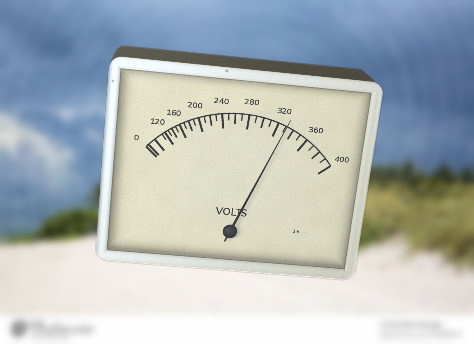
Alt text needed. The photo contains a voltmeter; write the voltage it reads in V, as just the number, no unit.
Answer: 330
